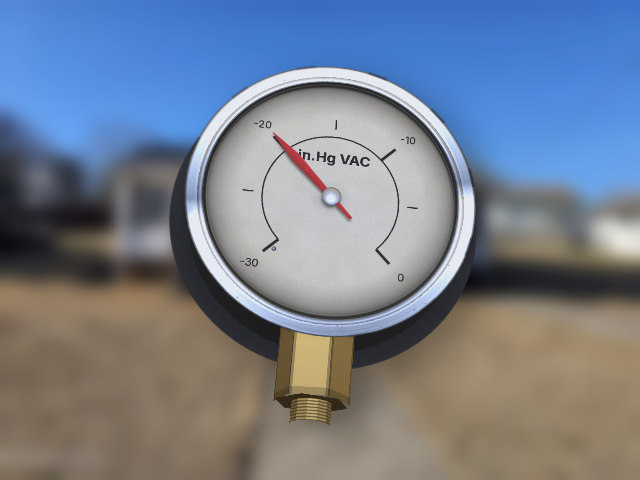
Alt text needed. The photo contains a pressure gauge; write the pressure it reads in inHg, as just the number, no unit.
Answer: -20
